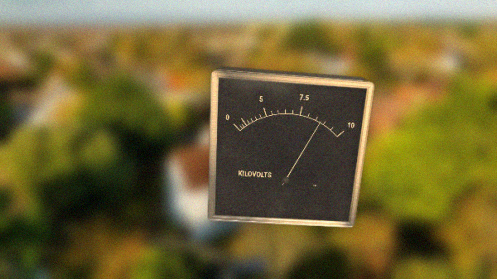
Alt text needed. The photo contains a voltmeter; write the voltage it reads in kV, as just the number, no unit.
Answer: 8.75
